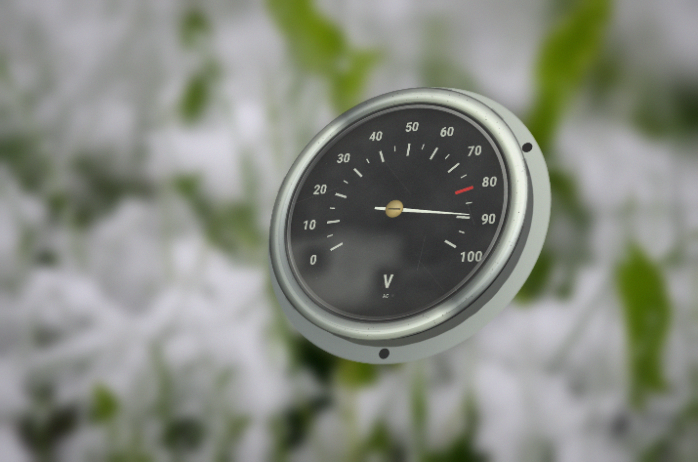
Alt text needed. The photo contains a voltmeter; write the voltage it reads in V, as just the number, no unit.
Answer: 90
